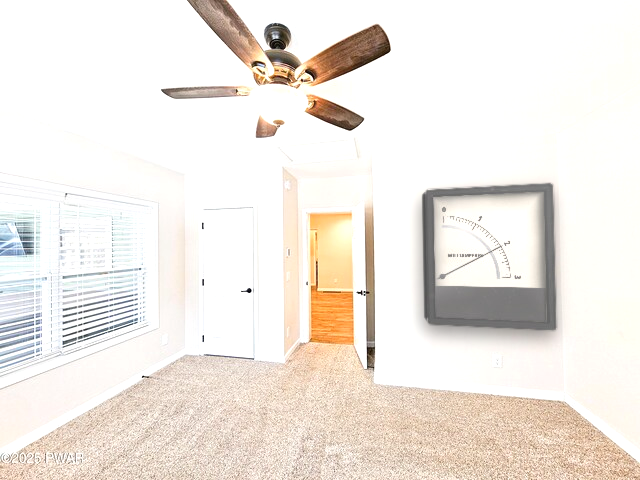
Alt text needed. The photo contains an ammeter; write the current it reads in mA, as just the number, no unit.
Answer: 2
